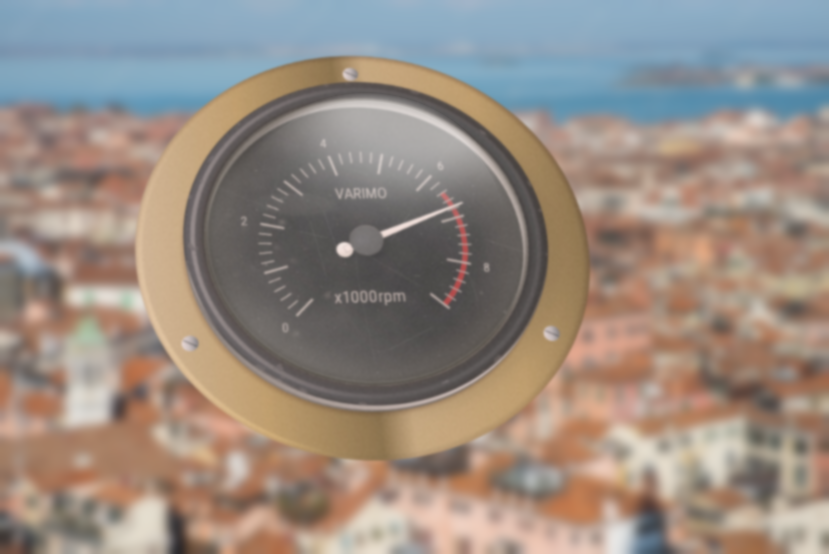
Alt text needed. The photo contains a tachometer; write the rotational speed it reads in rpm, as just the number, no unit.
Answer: 6800
